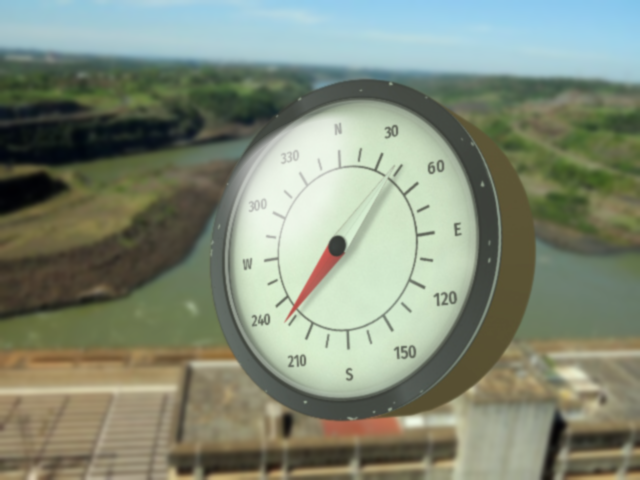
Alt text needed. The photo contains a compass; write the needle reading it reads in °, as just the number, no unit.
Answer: 225
